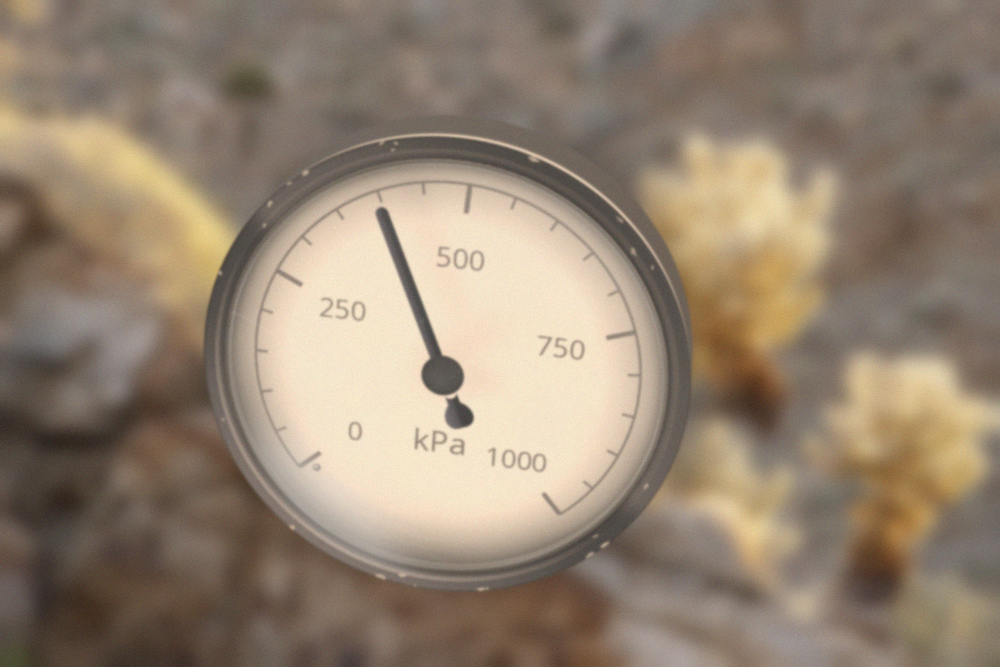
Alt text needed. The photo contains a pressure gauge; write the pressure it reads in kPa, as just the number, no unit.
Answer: 400
